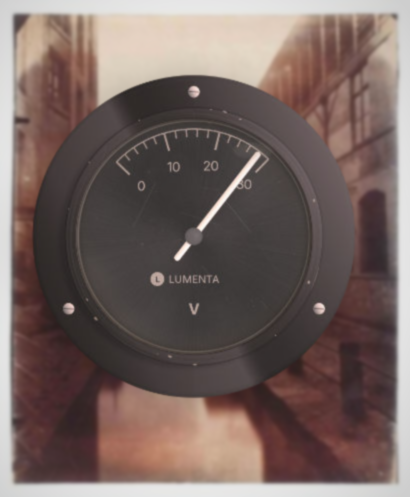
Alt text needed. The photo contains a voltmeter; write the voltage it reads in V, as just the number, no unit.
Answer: 28
